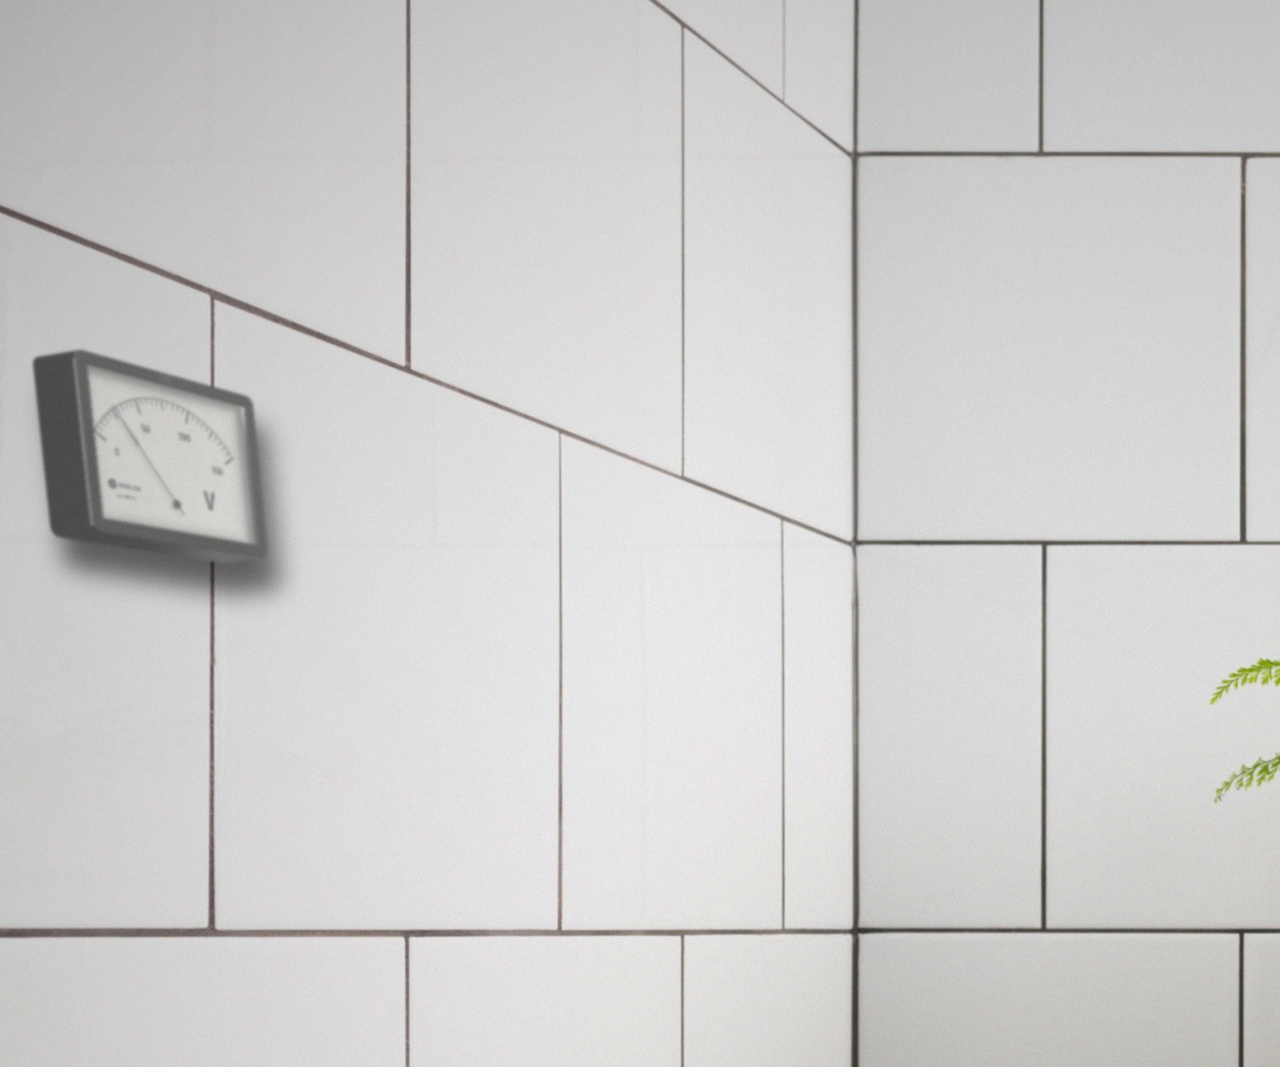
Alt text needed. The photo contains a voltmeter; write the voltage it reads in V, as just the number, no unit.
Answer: 25
